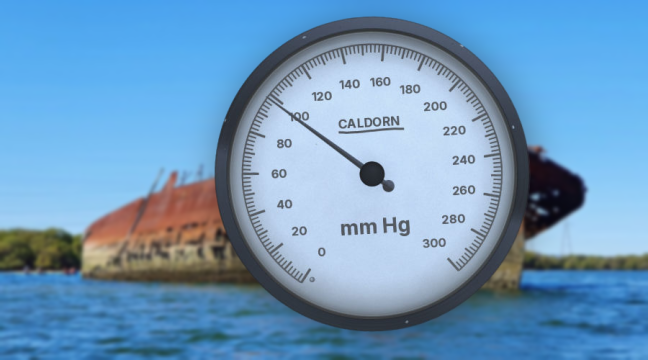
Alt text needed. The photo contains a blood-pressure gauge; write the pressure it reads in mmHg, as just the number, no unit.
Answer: 98
